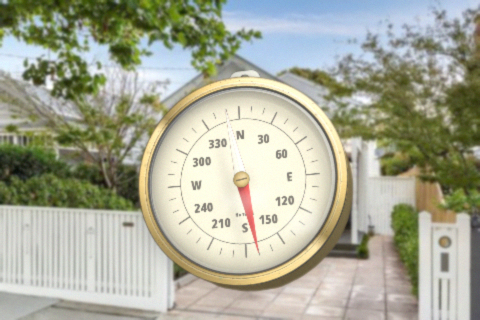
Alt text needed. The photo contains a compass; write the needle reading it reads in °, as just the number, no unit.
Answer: 170
